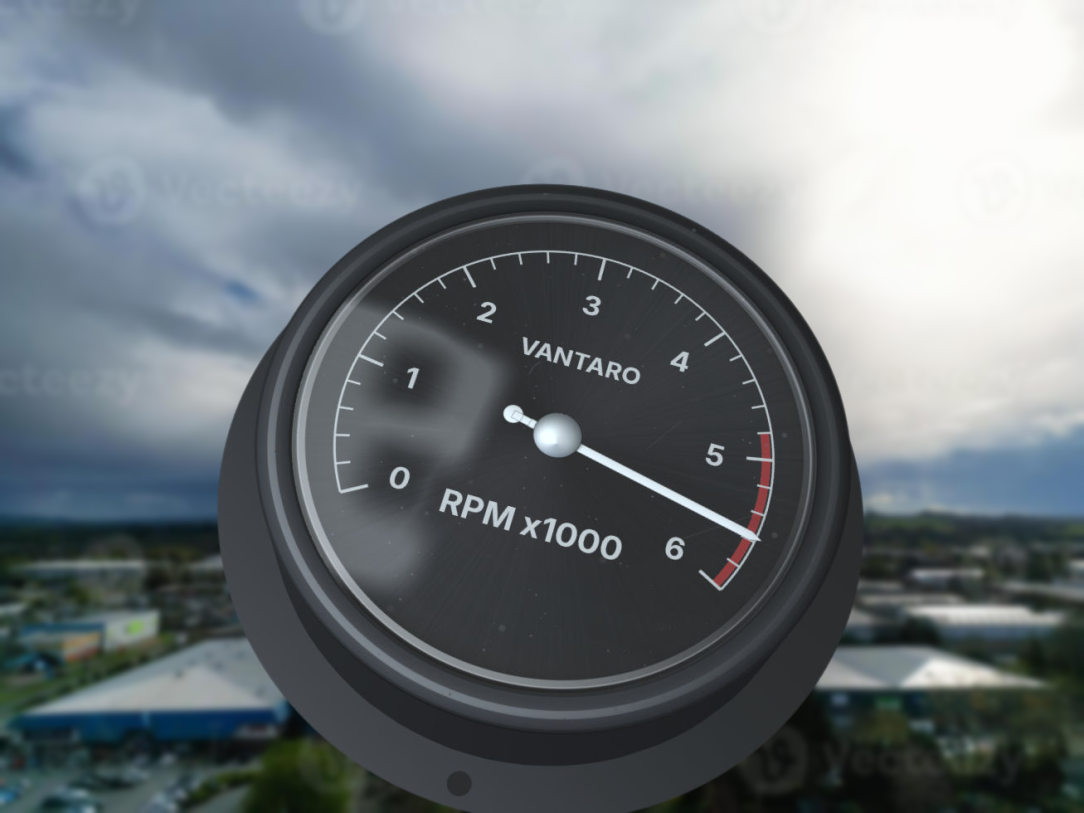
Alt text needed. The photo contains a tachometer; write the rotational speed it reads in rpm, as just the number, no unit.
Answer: 5600
